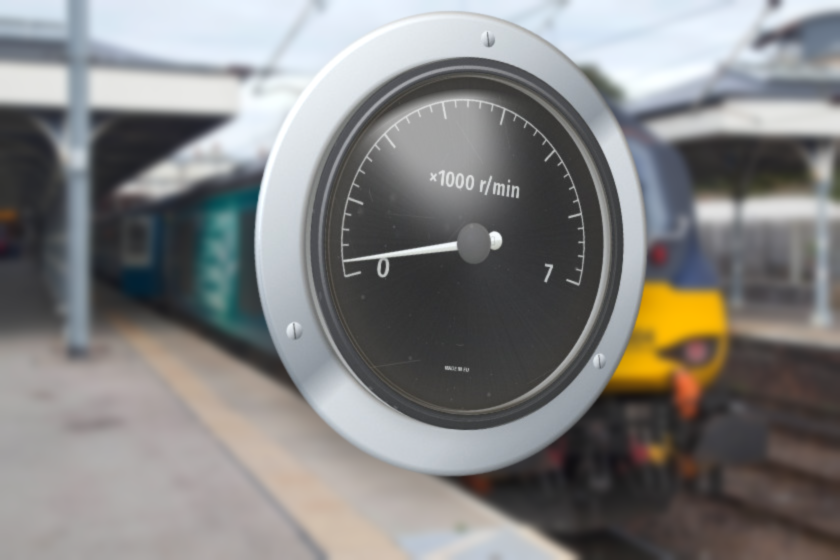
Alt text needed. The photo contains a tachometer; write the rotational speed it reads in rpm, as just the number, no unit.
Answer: 200
